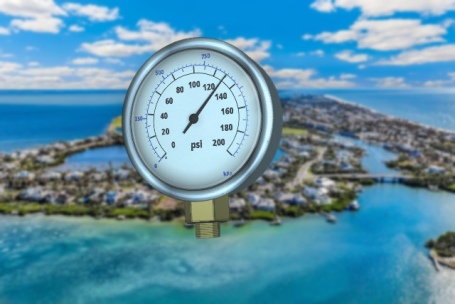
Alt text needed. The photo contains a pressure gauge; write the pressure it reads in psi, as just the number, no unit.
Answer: 130
